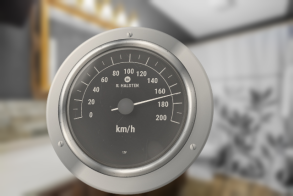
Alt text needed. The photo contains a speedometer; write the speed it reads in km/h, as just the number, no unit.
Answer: 170
